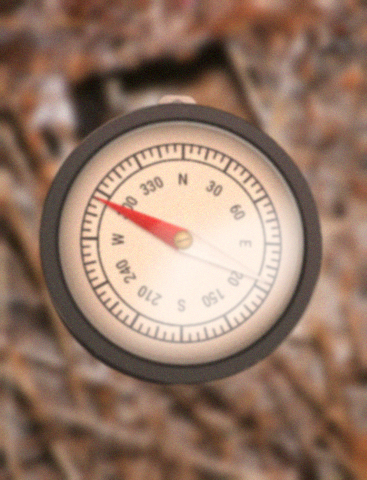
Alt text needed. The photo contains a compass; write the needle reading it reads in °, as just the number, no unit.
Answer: 295
